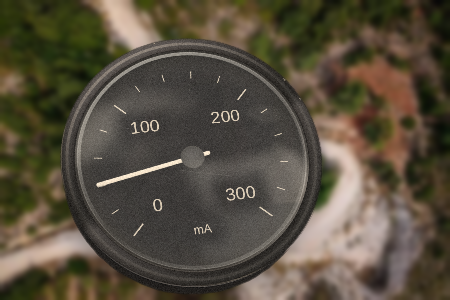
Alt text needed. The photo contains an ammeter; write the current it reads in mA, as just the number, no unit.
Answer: 40
